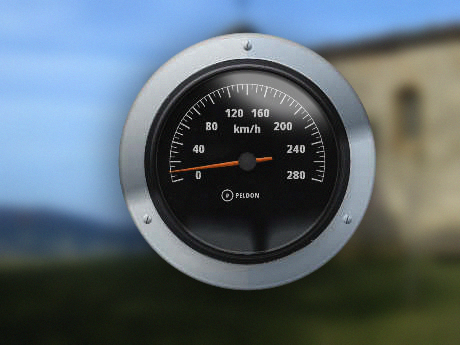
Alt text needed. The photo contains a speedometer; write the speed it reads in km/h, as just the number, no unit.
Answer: 10
